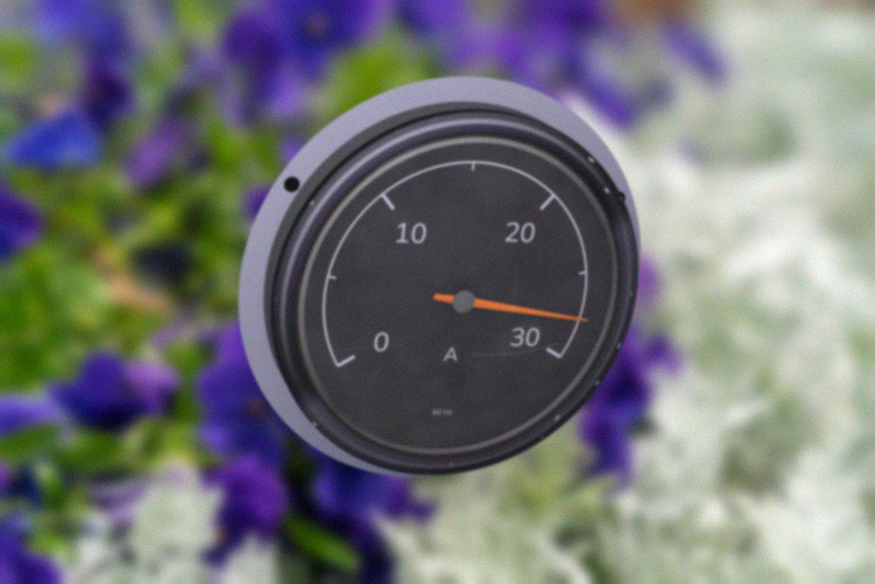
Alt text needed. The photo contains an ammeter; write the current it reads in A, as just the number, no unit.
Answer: 27.5
